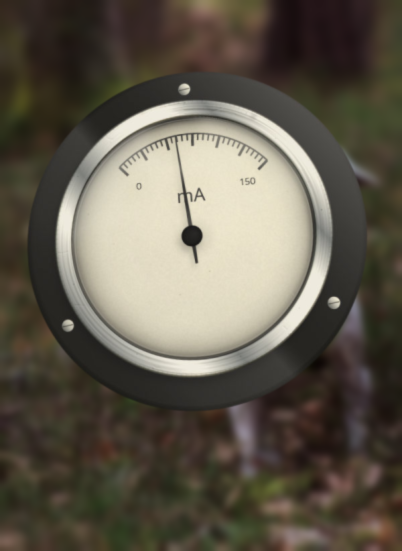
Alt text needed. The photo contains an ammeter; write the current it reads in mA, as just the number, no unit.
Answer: 60
